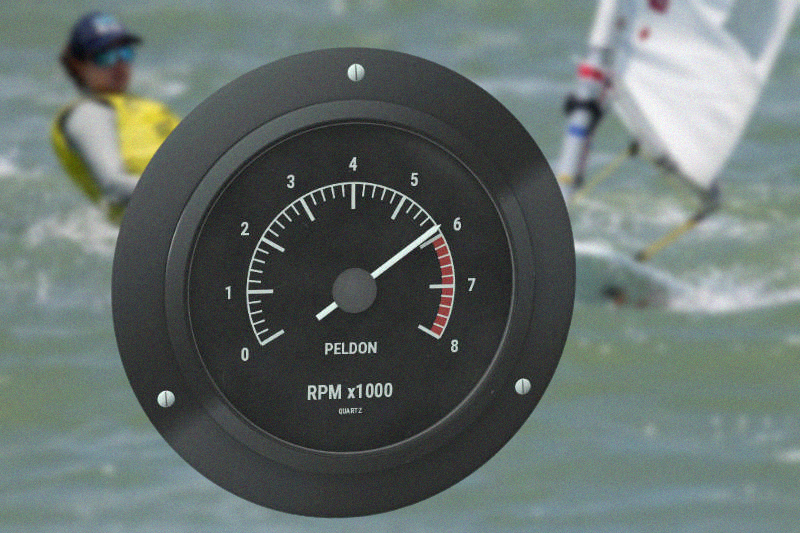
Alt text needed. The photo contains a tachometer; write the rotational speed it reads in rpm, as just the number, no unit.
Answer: 5800
